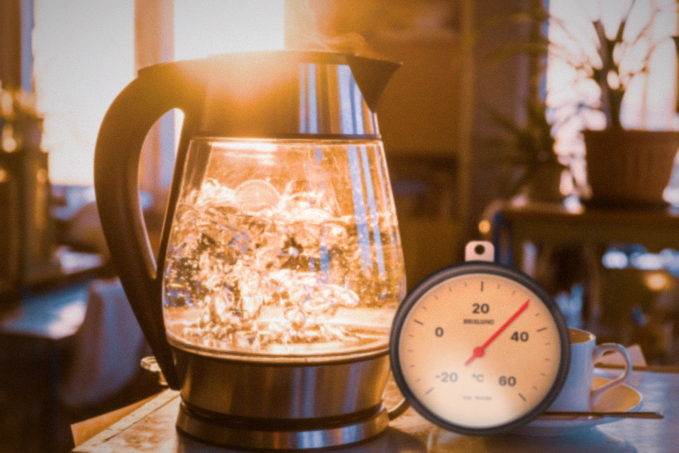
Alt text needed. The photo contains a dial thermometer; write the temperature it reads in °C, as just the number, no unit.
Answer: 32
